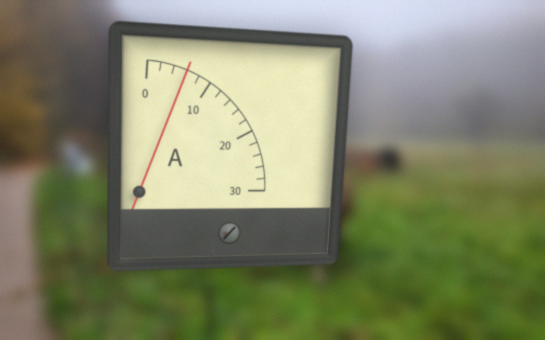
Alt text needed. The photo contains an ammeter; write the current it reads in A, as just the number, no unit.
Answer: 6
